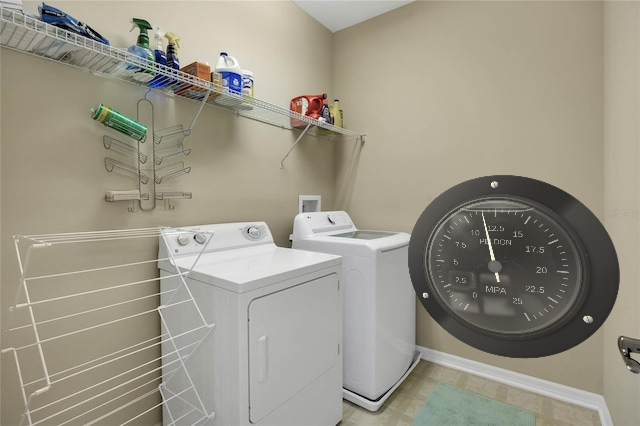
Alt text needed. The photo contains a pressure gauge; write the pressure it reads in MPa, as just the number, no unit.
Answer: 11.5
